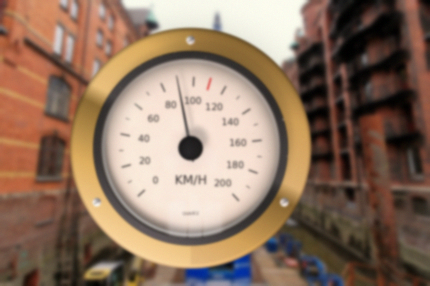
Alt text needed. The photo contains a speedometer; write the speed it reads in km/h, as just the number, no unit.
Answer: 90
